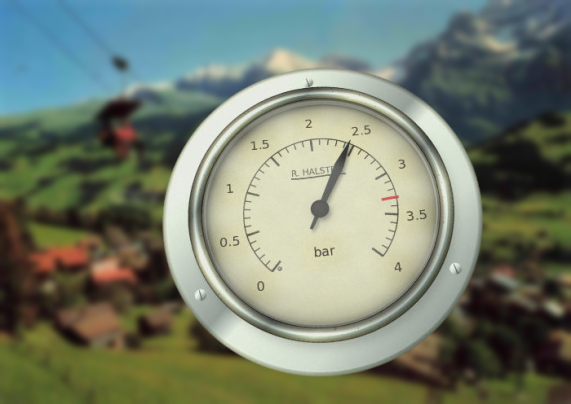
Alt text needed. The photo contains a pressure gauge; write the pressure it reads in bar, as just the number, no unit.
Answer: 2.45
